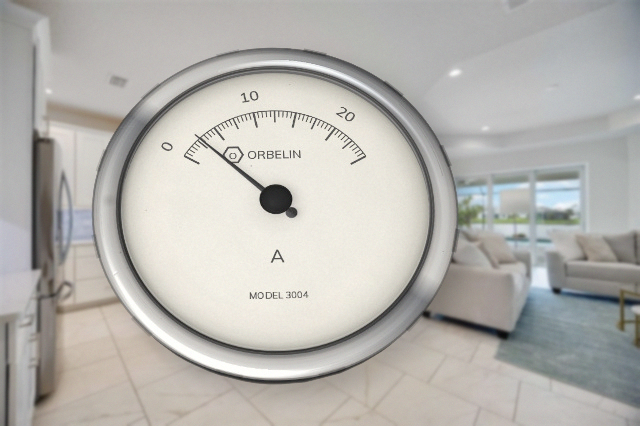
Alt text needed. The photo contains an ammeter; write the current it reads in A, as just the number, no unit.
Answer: 2.5
